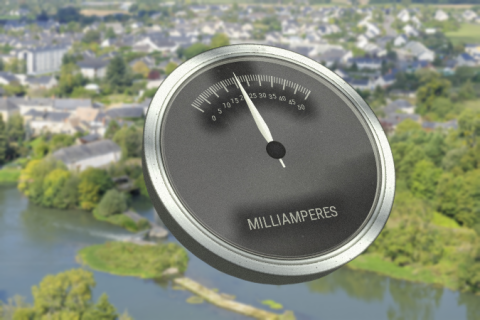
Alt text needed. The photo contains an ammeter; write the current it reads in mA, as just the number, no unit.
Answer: 20
